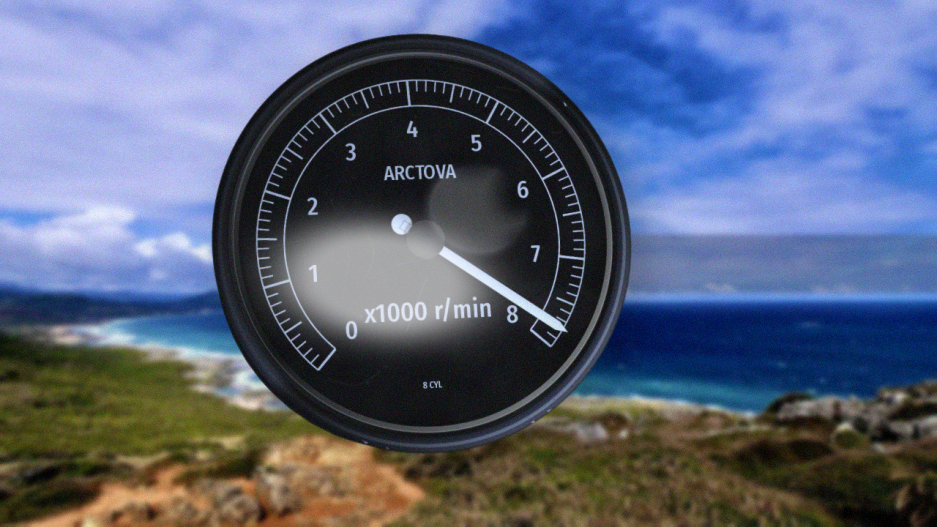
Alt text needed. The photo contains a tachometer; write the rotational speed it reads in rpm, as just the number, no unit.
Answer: 7800
